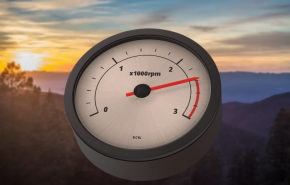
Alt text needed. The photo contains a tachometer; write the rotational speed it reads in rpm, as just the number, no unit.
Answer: 2400
